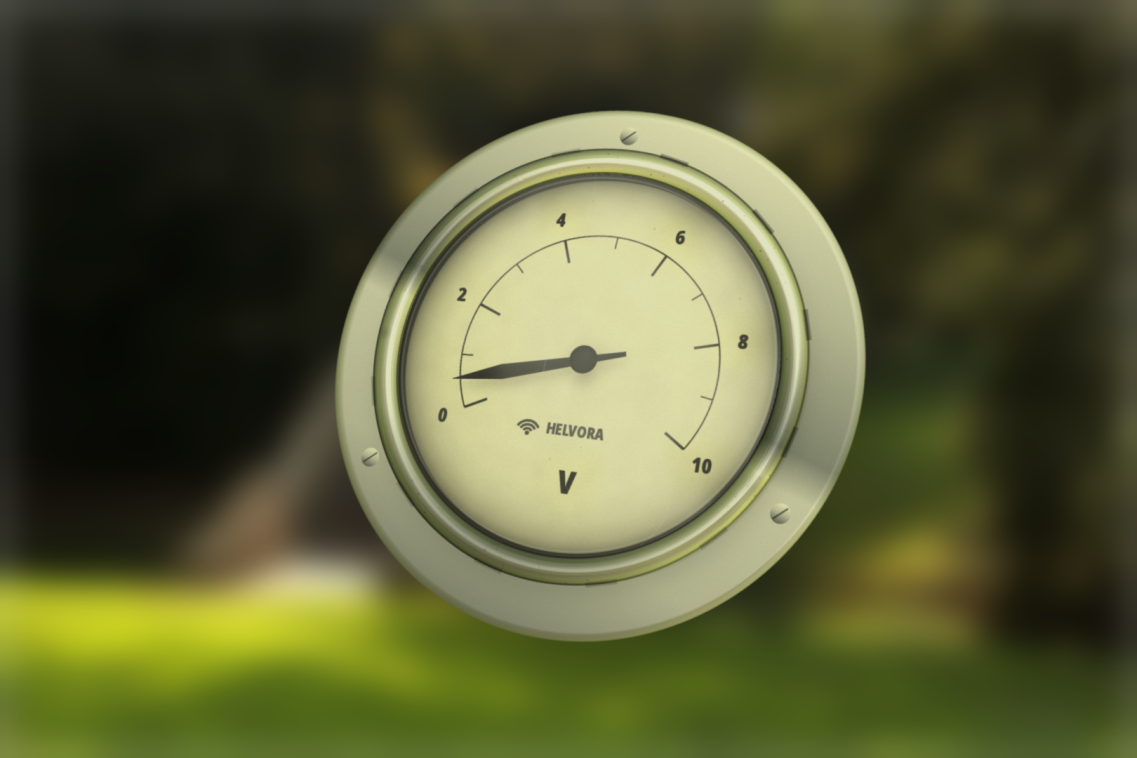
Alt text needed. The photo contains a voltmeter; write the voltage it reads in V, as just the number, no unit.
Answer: 0.5
